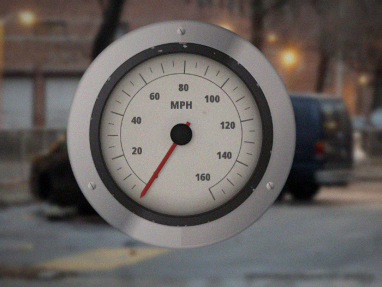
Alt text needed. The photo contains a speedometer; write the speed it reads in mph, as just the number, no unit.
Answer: 0
